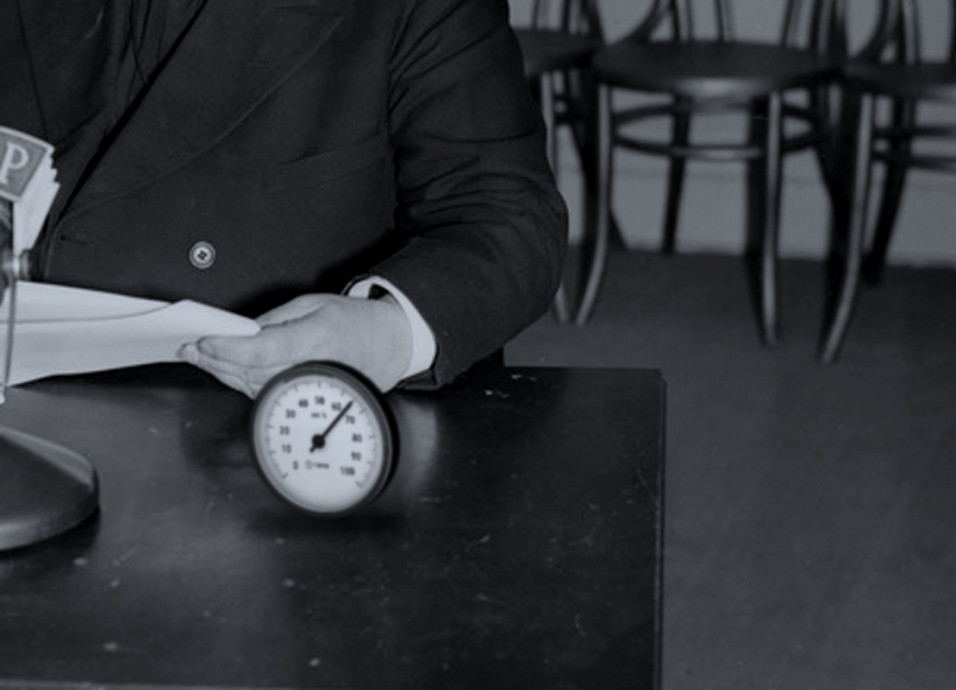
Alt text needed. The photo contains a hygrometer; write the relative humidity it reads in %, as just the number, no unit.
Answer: 65
